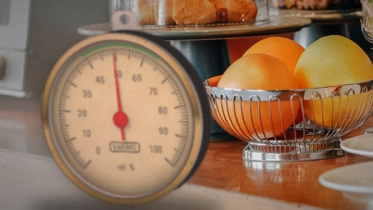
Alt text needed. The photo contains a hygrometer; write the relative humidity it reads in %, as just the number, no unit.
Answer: 50
